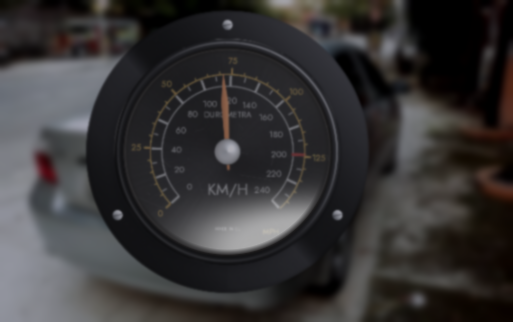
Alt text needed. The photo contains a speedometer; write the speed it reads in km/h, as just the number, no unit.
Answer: 115
